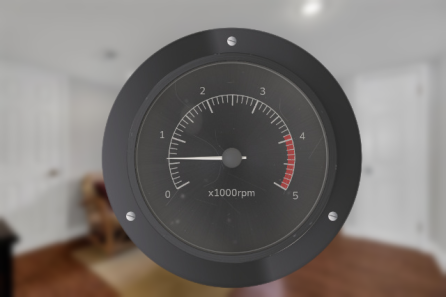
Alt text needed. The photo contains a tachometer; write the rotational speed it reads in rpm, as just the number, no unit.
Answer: 600
